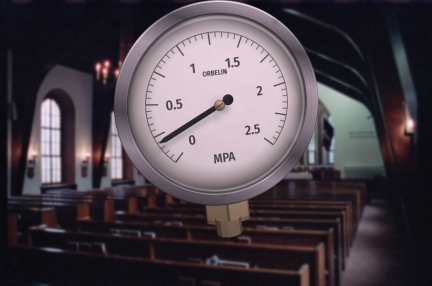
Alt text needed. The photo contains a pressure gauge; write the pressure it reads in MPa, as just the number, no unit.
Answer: 0.2
